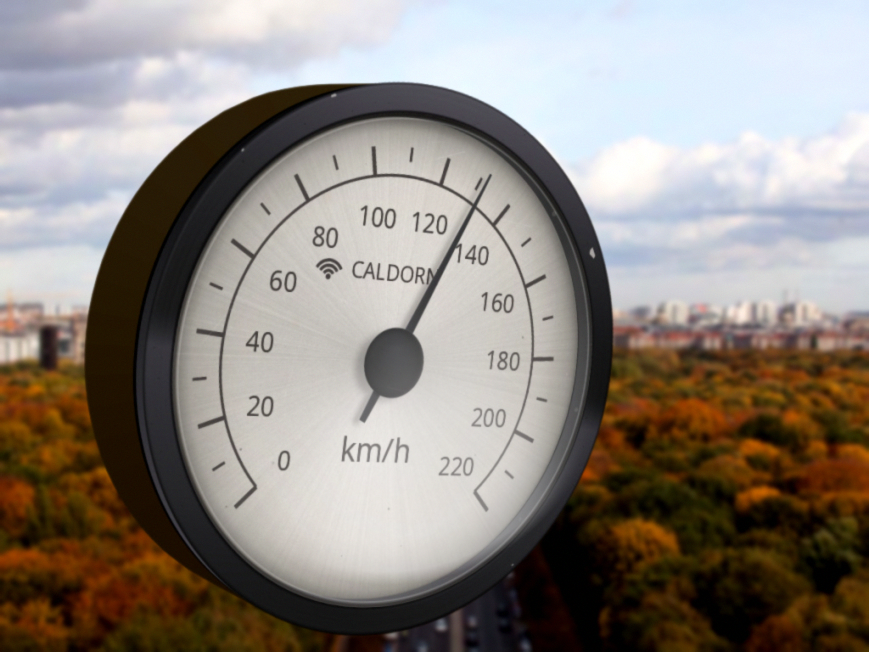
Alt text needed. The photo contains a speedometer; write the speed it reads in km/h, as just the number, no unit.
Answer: 130
